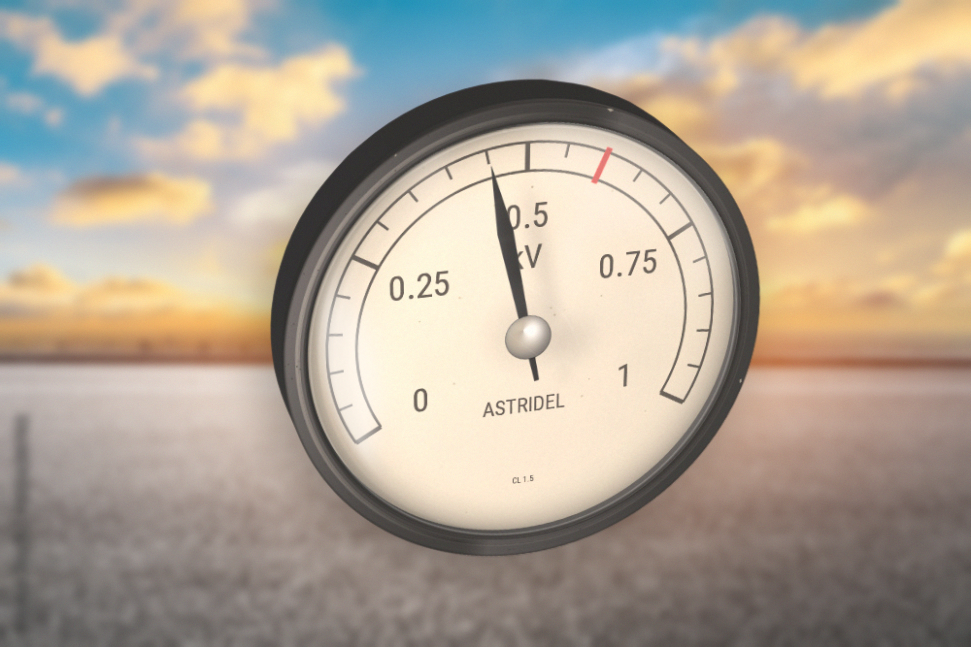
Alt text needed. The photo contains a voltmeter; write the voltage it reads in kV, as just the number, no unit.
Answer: 0.45
